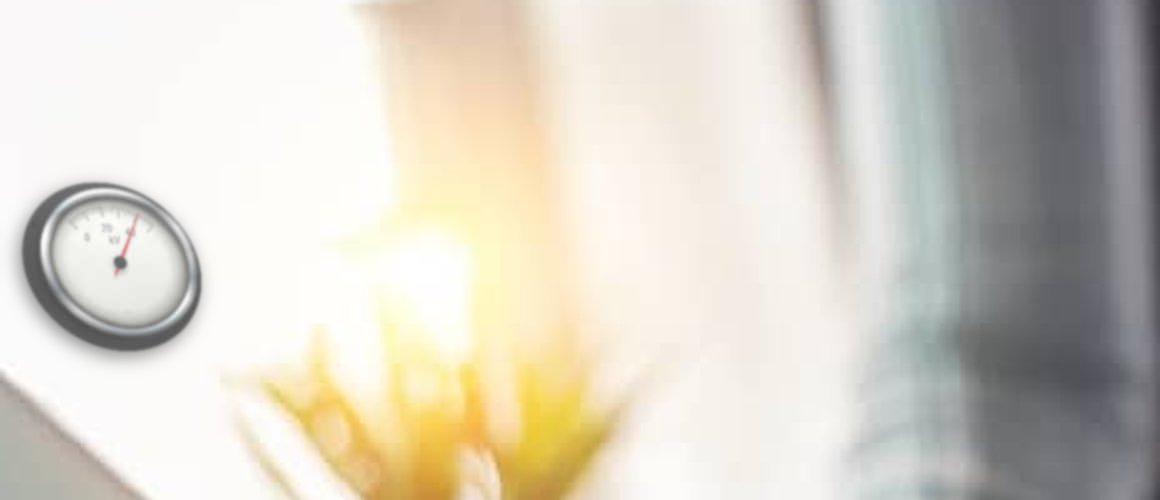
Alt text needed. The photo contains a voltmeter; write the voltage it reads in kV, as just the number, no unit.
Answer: 40
